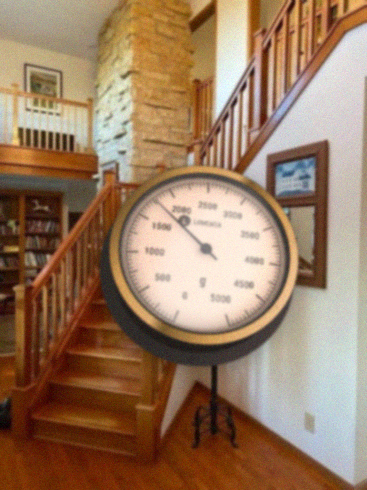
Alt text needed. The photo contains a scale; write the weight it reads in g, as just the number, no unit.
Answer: 1750
